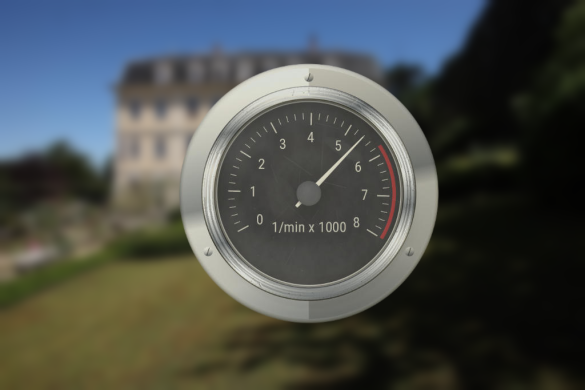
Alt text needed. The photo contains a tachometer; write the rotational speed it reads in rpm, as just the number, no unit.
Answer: 5400
